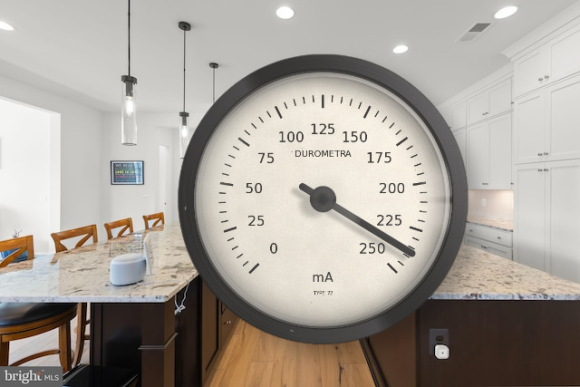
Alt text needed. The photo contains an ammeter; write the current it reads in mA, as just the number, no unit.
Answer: 237.5
